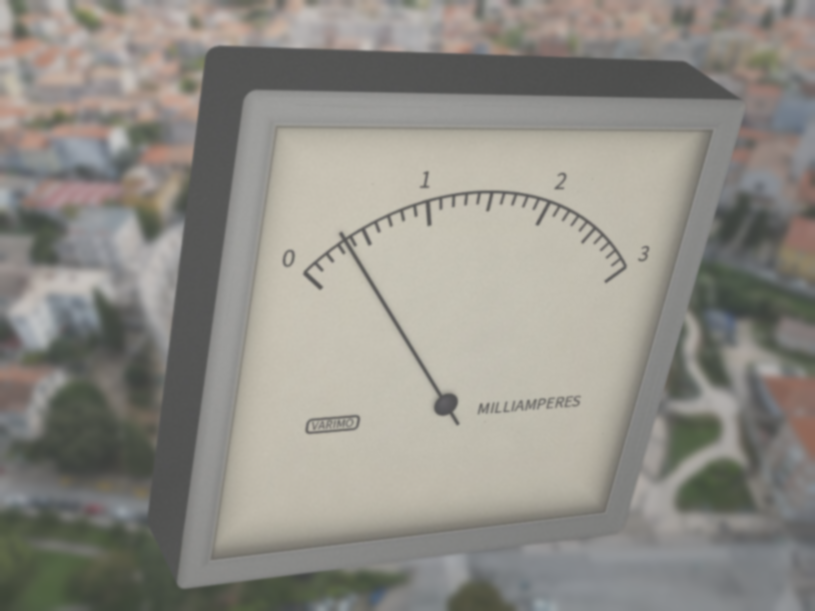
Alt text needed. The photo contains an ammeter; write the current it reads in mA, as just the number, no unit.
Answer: 0.35
